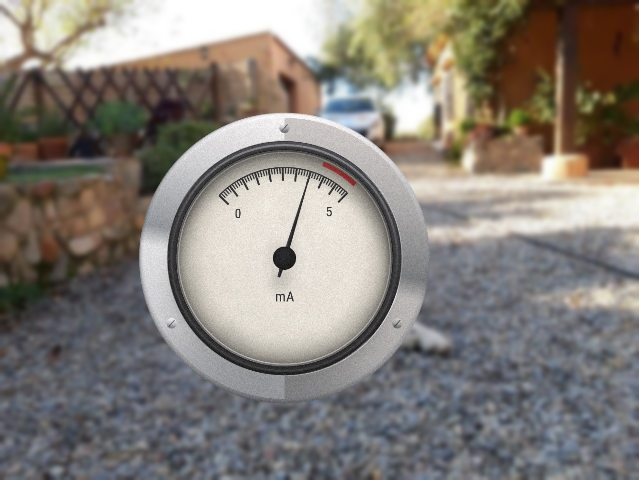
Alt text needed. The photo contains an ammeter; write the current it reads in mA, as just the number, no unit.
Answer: 3.5
